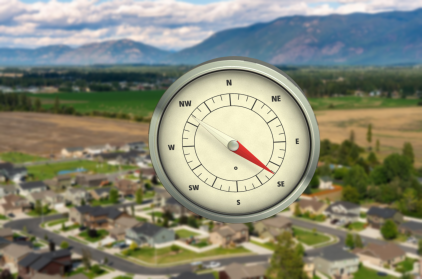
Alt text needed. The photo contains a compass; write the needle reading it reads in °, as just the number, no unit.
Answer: 130
